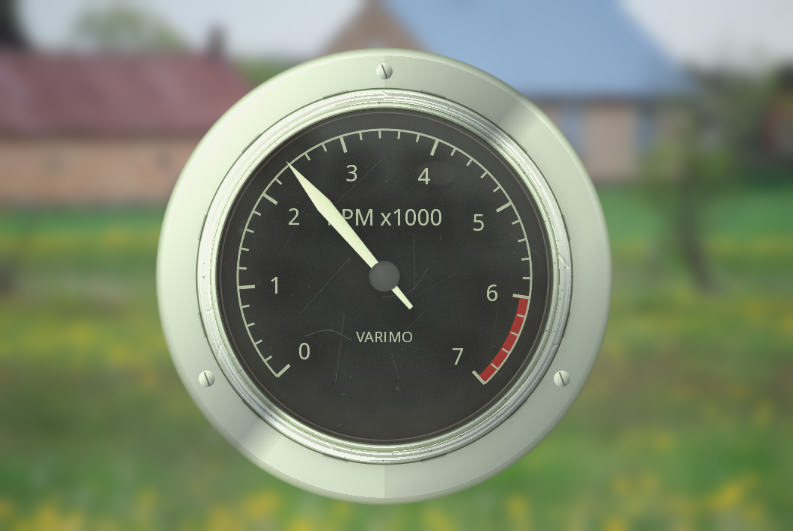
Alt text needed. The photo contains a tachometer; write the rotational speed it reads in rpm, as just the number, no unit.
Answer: 2400
